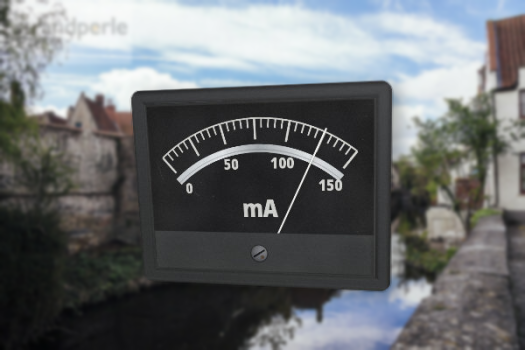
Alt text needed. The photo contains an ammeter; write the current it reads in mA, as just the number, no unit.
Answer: 125
